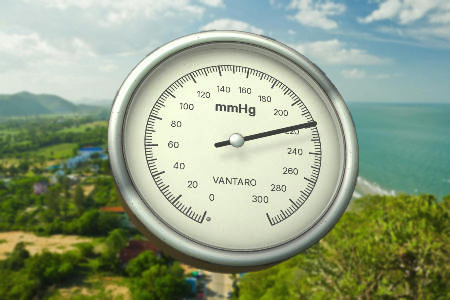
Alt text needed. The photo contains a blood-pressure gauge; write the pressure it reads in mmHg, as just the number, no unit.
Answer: 220
